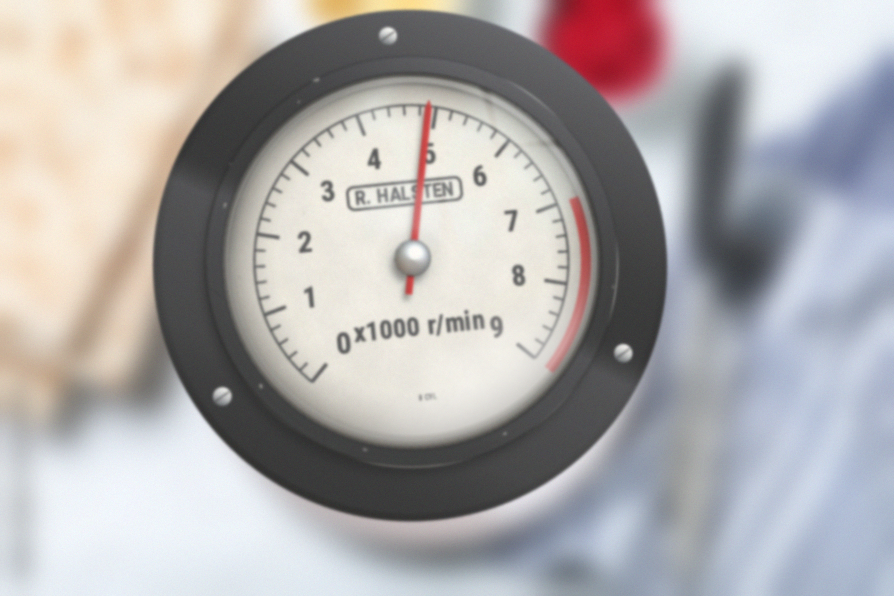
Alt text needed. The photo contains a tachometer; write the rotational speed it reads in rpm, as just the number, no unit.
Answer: 4900
